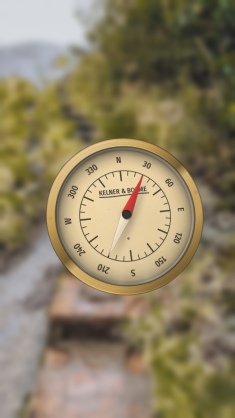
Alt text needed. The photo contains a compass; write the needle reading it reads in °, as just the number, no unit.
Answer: 30
